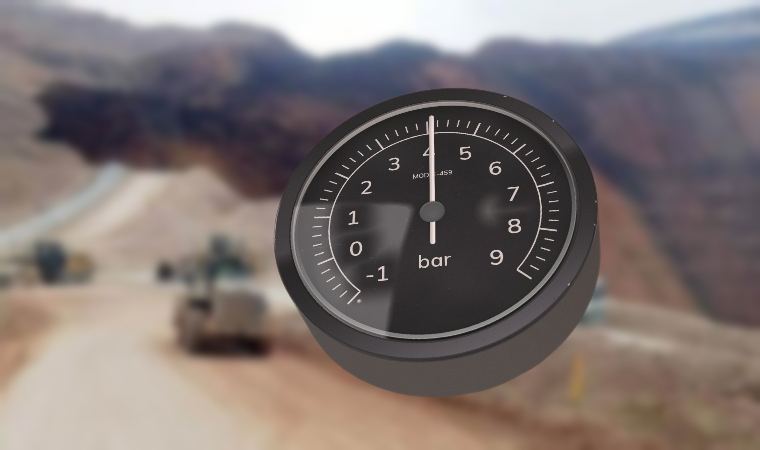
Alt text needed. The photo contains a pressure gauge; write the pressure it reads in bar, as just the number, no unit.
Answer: 4.1
